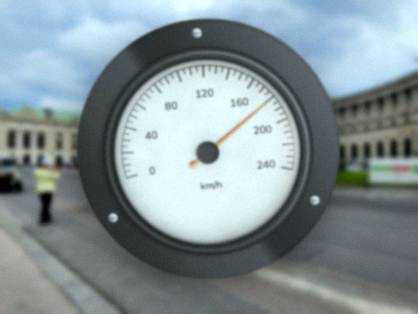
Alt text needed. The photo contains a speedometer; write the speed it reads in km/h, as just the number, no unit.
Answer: 180
